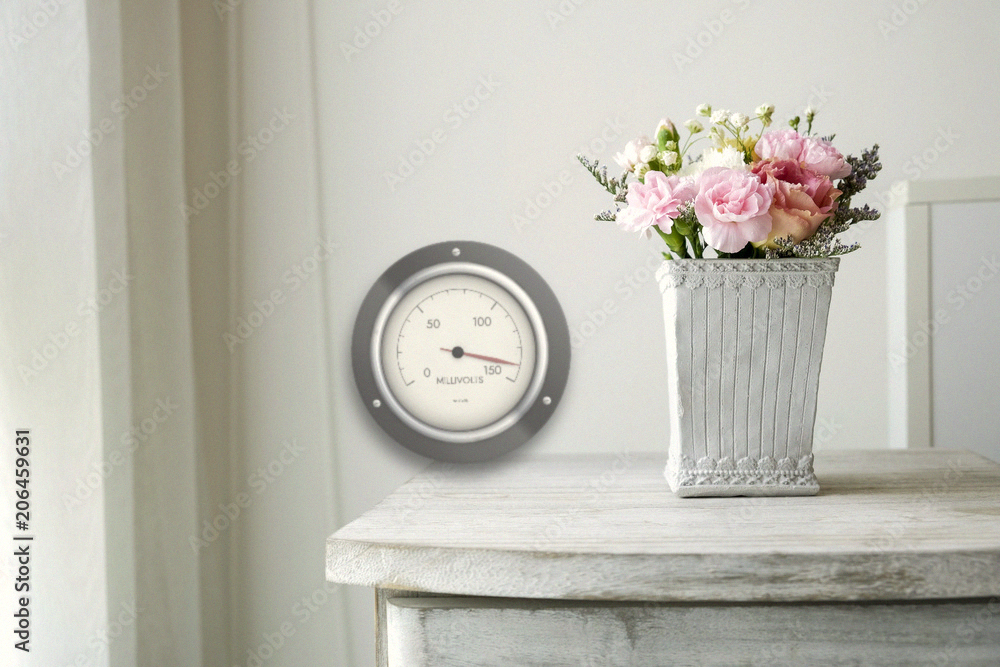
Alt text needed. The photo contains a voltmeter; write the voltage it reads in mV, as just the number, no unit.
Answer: 140
